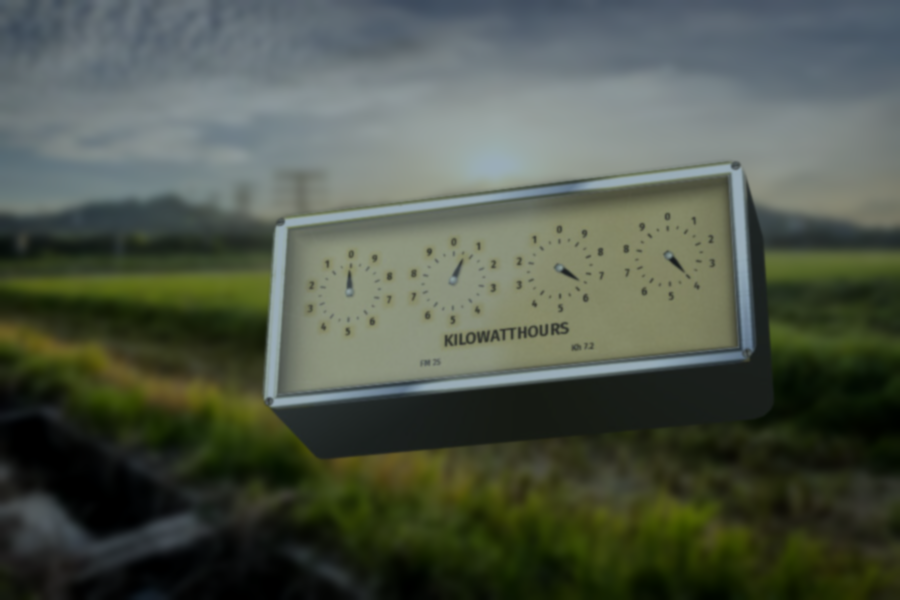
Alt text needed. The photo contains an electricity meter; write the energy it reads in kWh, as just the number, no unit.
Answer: 64
